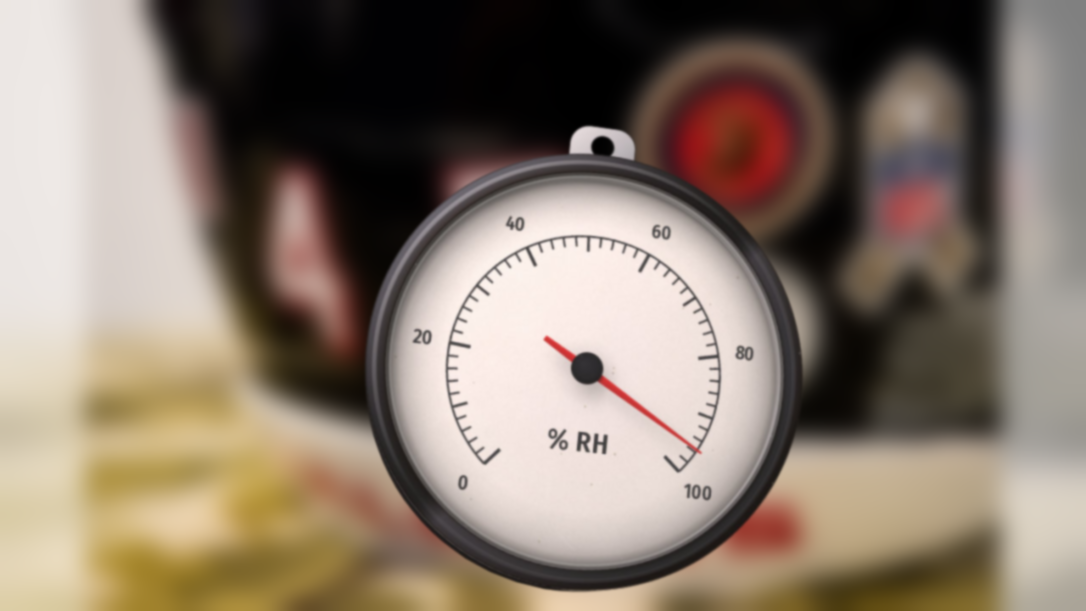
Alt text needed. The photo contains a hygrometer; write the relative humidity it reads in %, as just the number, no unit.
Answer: 96
